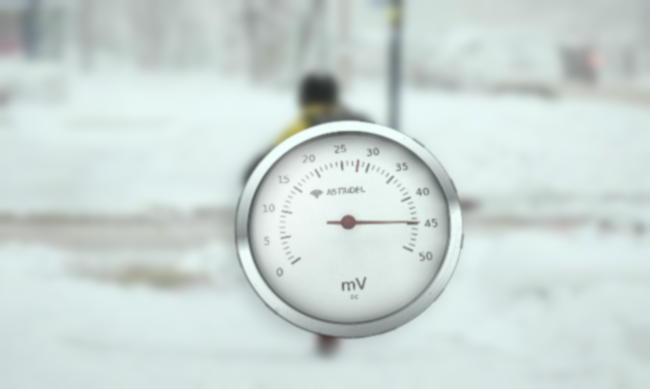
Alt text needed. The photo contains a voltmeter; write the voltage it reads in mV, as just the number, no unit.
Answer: 45
